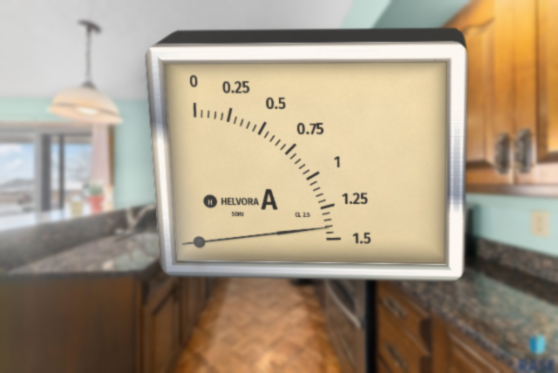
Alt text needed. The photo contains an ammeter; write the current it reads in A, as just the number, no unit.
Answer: 1.4
